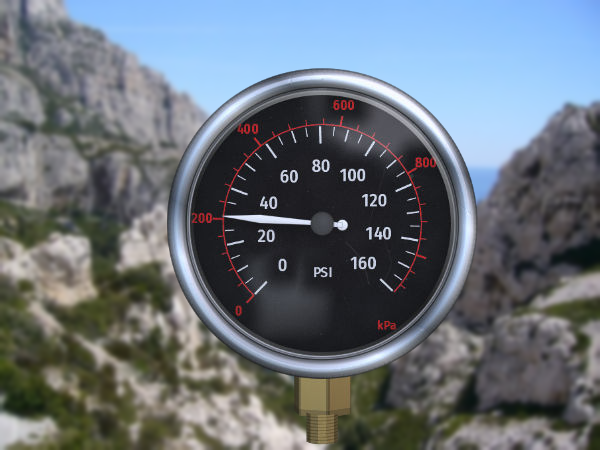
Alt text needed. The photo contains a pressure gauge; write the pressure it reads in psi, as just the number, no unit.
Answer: 30
